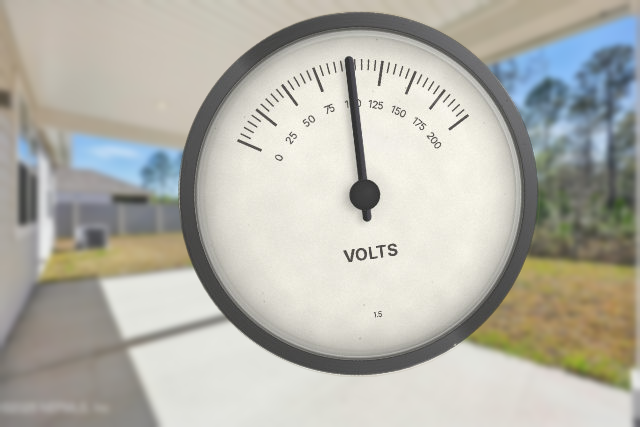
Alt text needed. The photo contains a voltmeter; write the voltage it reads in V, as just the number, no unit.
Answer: 100
